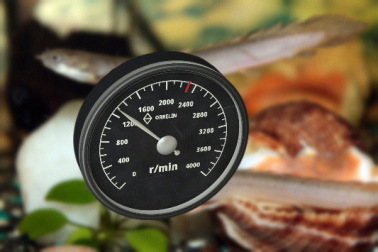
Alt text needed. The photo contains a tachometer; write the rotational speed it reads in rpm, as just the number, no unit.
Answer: 1300
